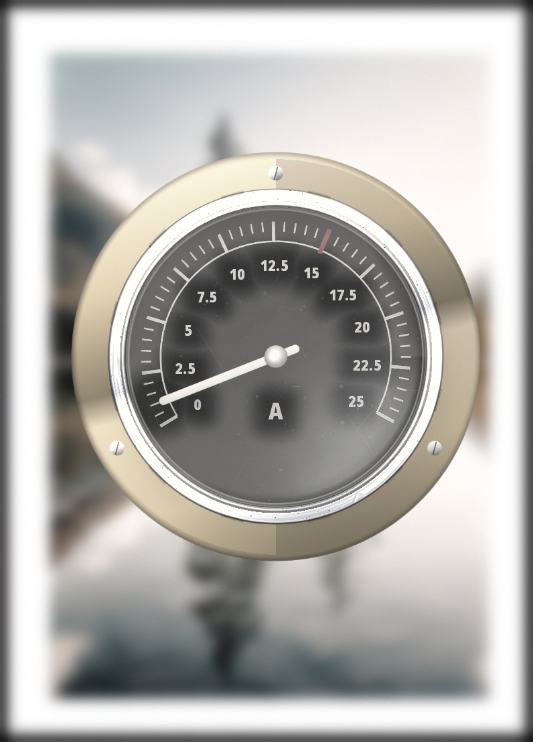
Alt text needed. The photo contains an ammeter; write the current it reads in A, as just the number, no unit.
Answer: 1
